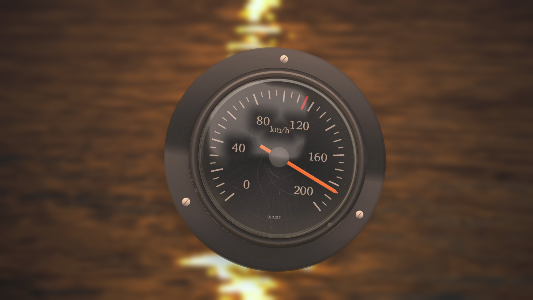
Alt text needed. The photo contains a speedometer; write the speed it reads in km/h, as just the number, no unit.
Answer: 185
